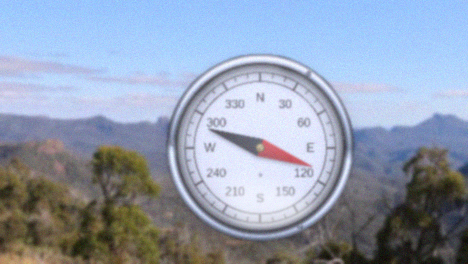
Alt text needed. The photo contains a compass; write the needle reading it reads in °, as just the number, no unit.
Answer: 110
